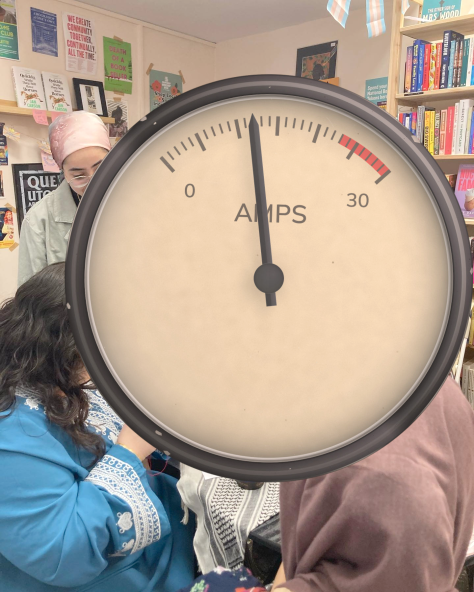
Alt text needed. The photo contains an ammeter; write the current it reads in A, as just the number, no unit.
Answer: 12
